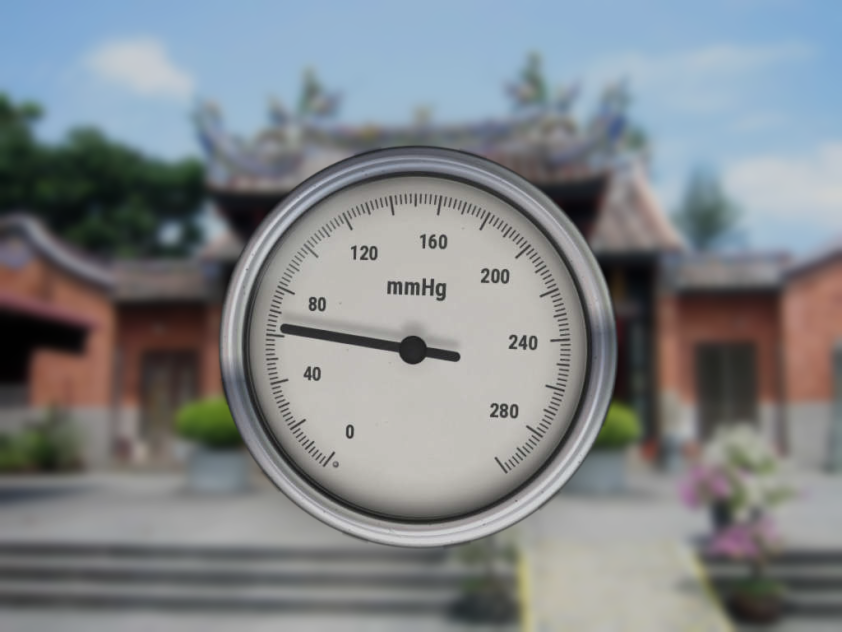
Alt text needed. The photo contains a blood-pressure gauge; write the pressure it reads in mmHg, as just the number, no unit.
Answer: 64
